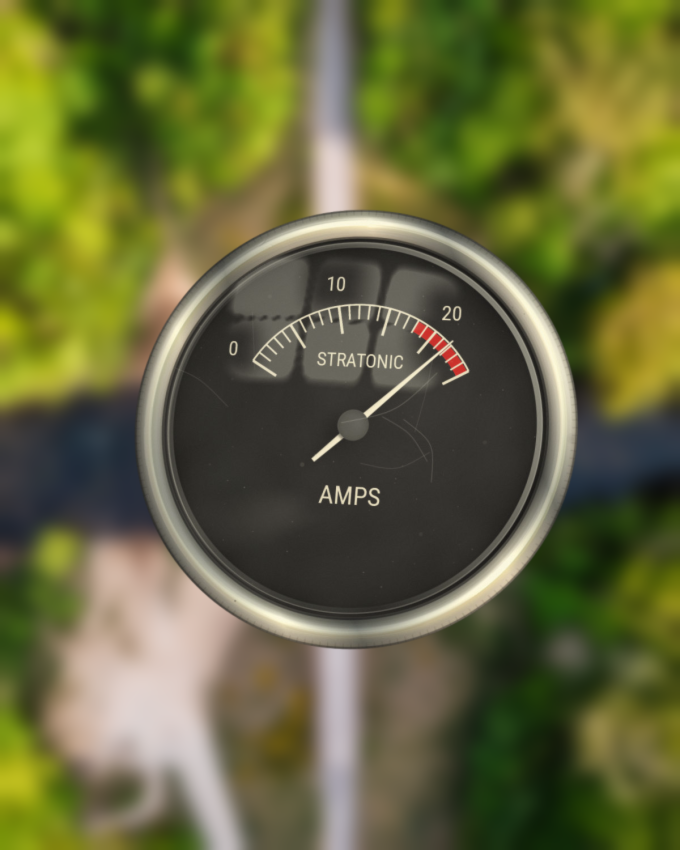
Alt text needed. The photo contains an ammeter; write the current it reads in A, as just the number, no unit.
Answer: 22
